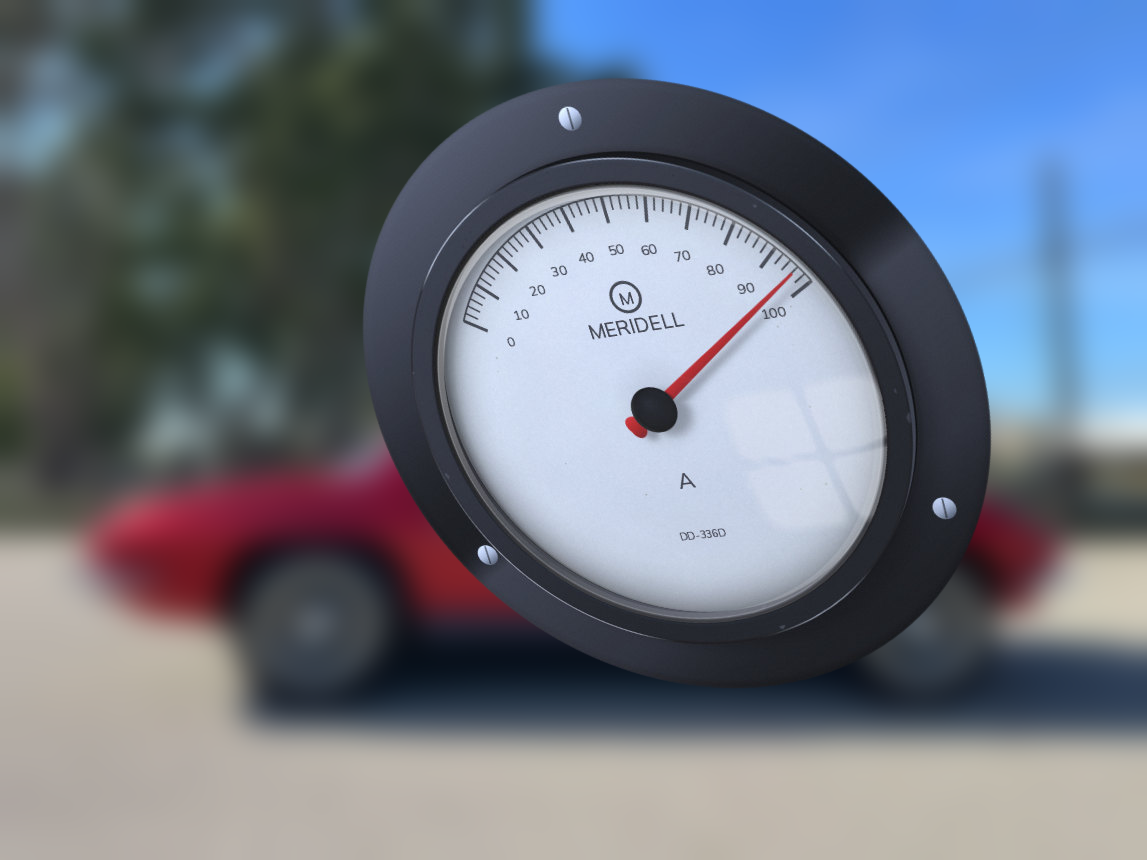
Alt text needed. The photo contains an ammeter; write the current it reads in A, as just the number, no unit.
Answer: 96
